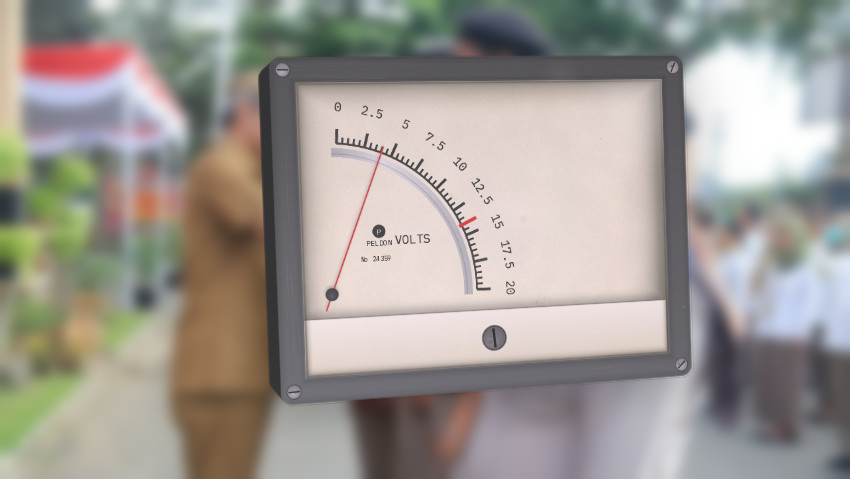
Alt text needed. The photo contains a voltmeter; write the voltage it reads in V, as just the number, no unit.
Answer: 4
